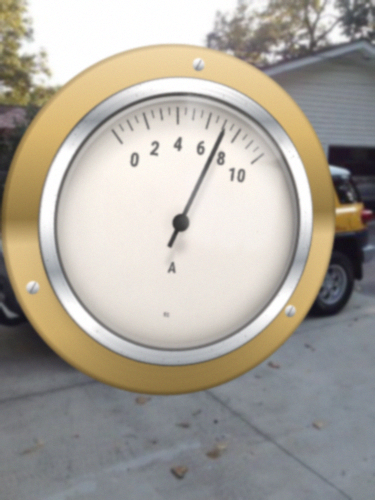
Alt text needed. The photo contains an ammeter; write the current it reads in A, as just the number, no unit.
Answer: 7
